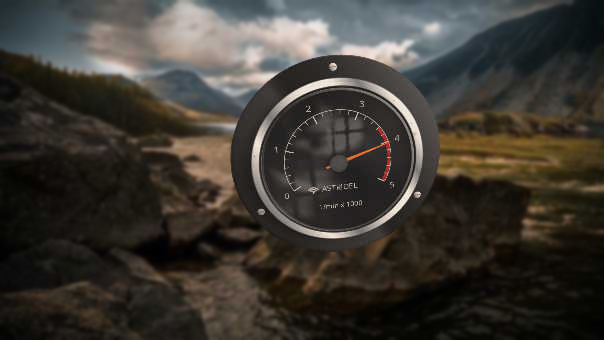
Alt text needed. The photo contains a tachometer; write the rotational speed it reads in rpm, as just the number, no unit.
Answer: 4000
